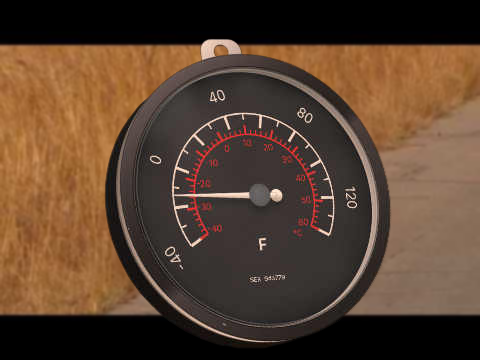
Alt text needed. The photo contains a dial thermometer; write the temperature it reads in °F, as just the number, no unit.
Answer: -15
